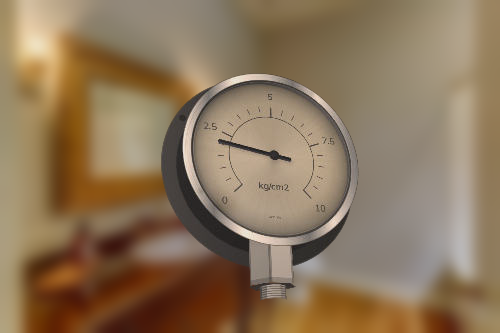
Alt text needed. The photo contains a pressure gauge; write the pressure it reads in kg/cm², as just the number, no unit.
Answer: 2
